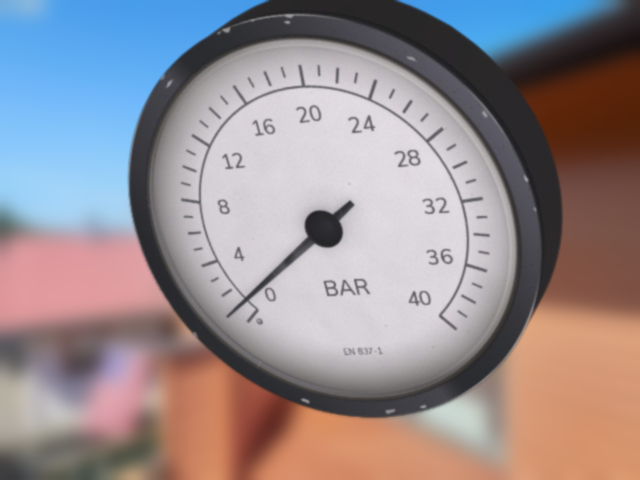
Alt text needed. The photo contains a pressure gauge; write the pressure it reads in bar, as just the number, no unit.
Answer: 1
